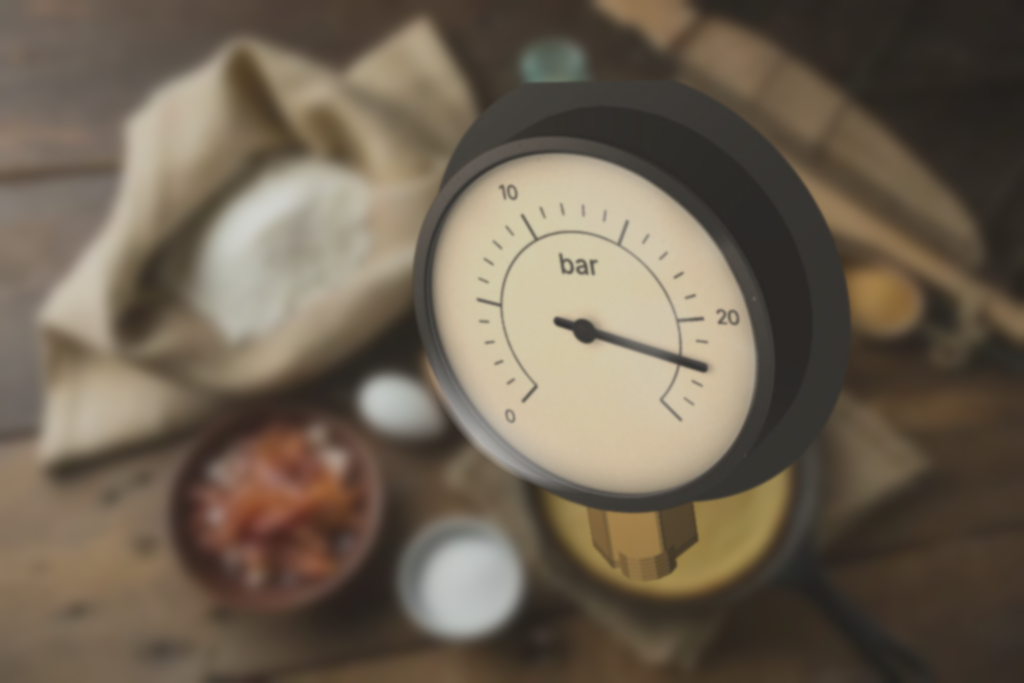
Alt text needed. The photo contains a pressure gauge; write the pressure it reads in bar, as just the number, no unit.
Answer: 22
